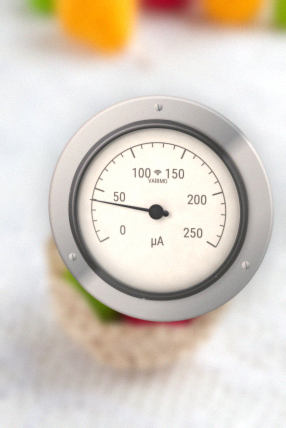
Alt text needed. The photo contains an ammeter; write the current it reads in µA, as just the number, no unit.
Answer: 40
